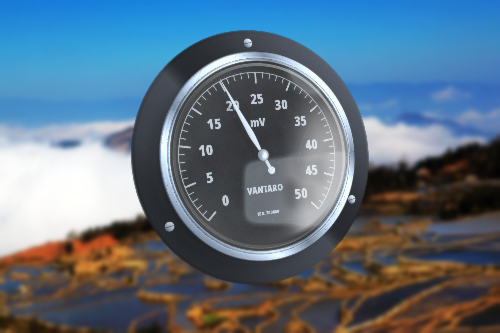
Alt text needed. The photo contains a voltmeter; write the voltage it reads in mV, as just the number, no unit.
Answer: 20
